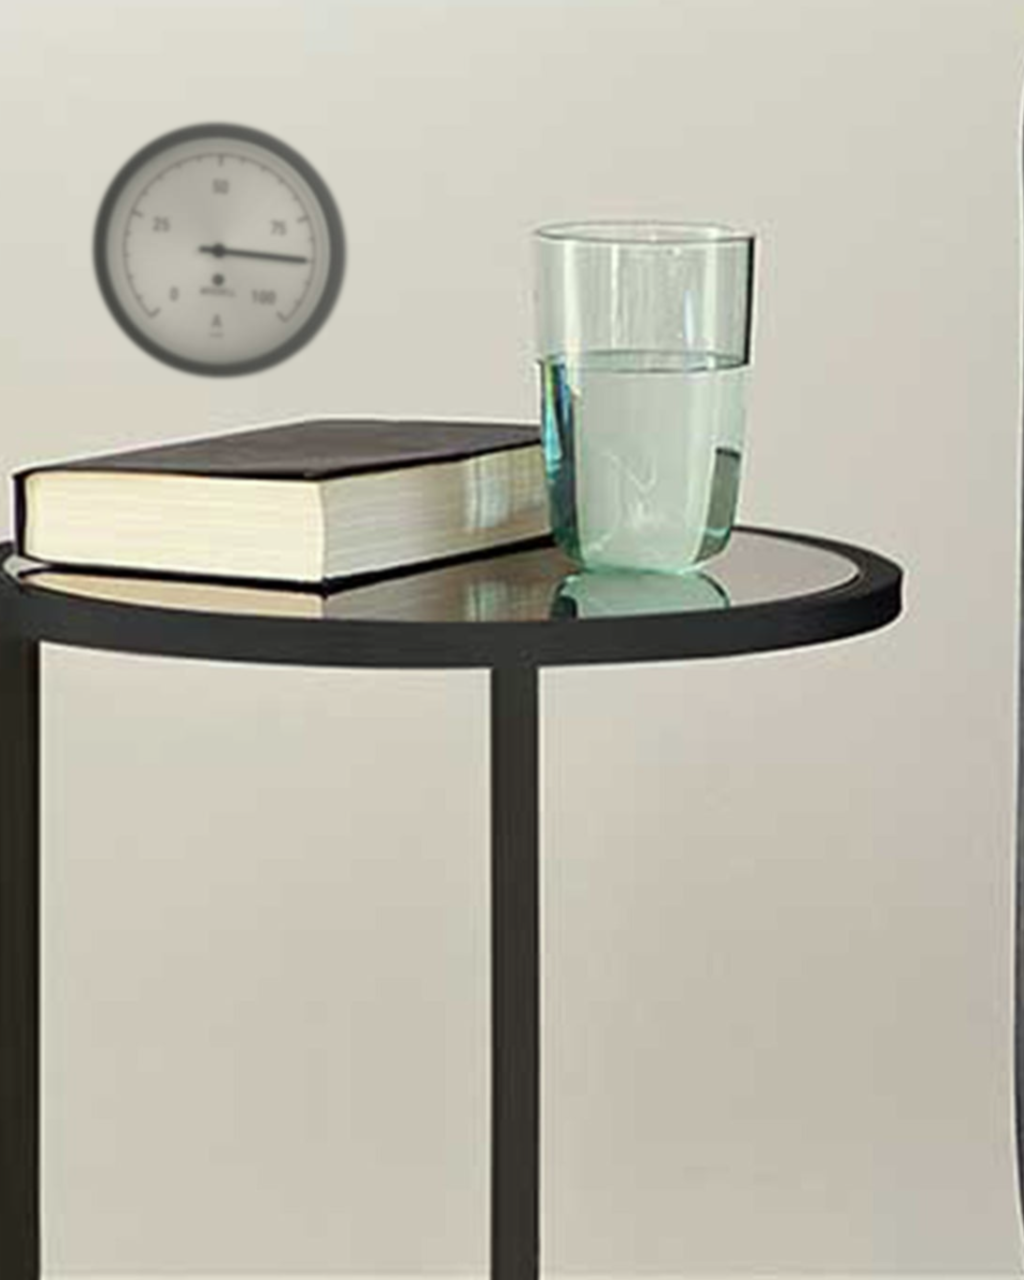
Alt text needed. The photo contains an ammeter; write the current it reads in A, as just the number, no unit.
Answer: 85
